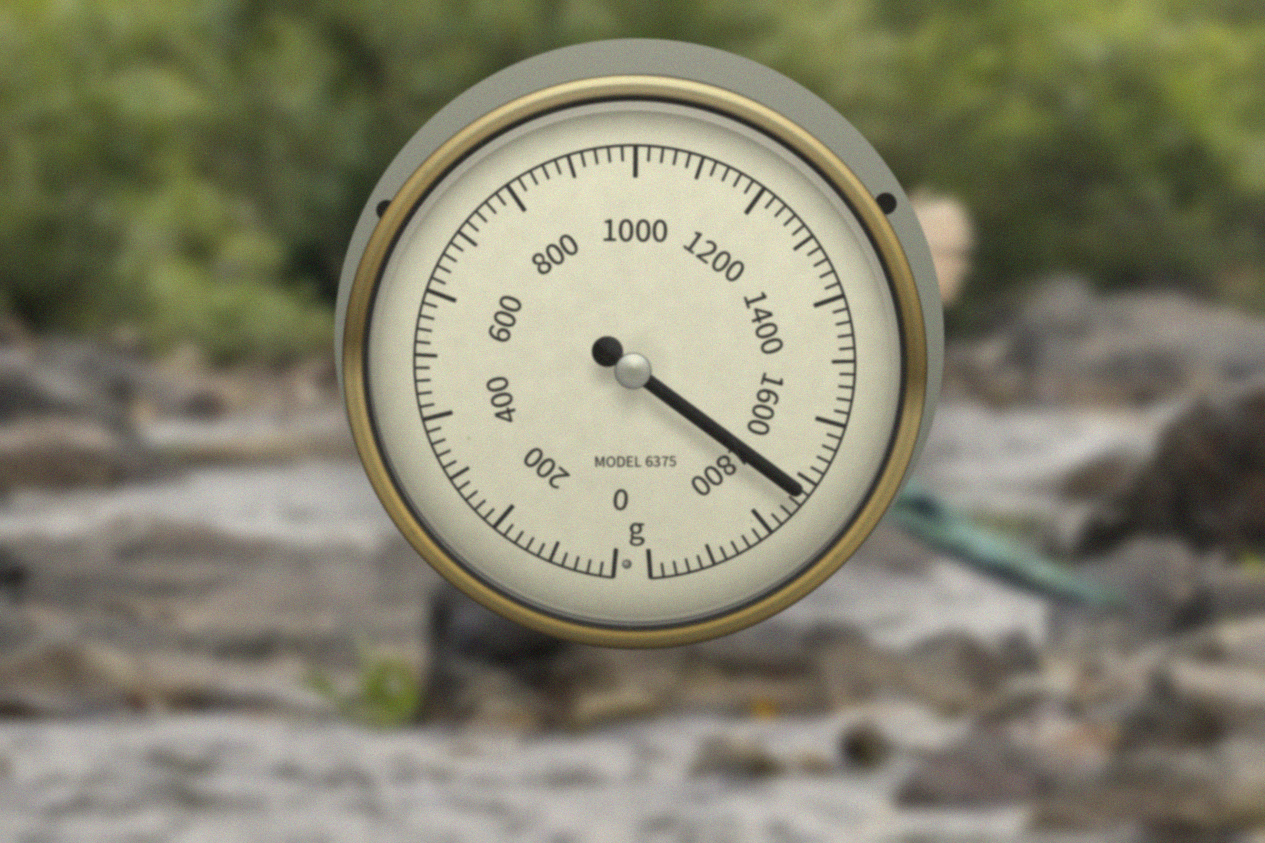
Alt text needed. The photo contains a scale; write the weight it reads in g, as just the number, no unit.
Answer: 1720
